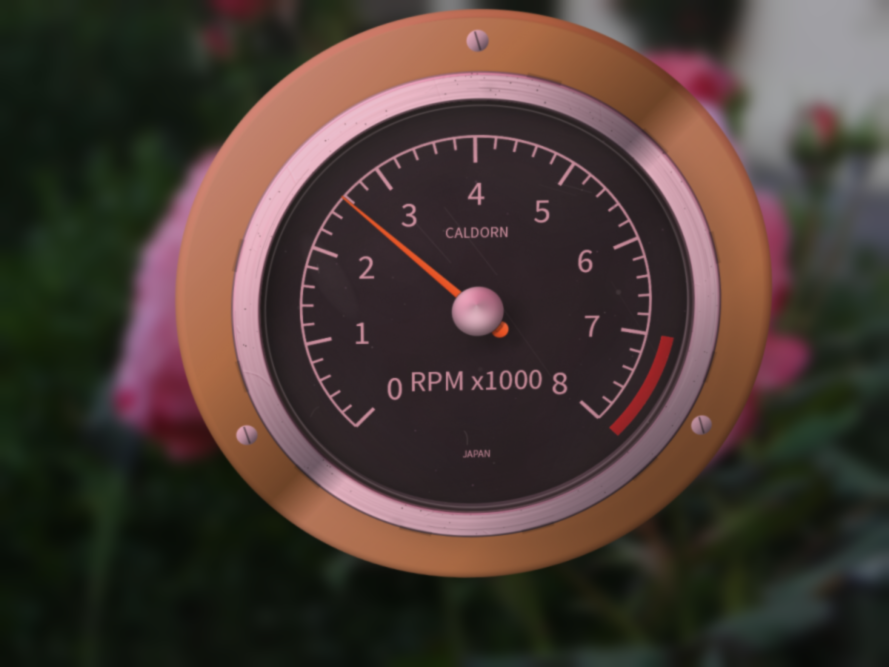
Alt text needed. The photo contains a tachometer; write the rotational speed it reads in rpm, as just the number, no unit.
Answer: 2600
